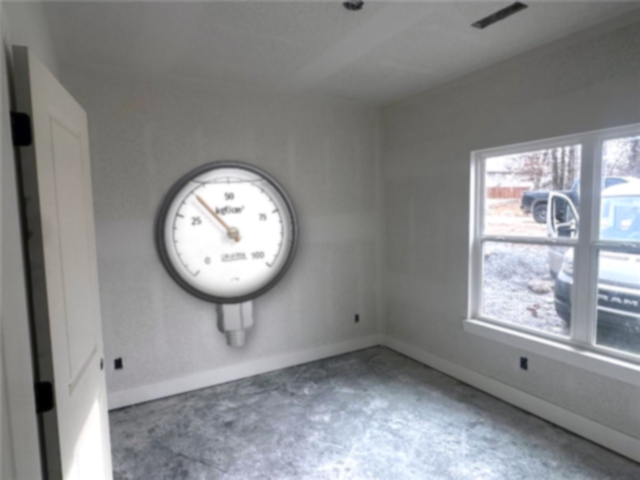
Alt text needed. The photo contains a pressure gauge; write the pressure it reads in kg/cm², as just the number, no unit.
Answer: 35
